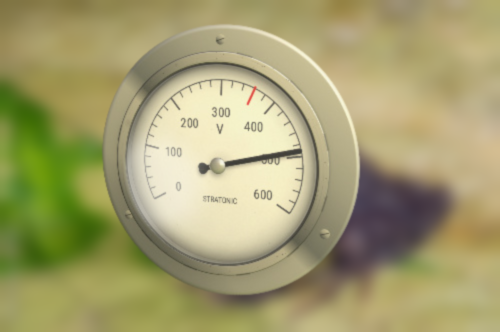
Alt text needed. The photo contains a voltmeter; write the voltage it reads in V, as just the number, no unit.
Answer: 490
